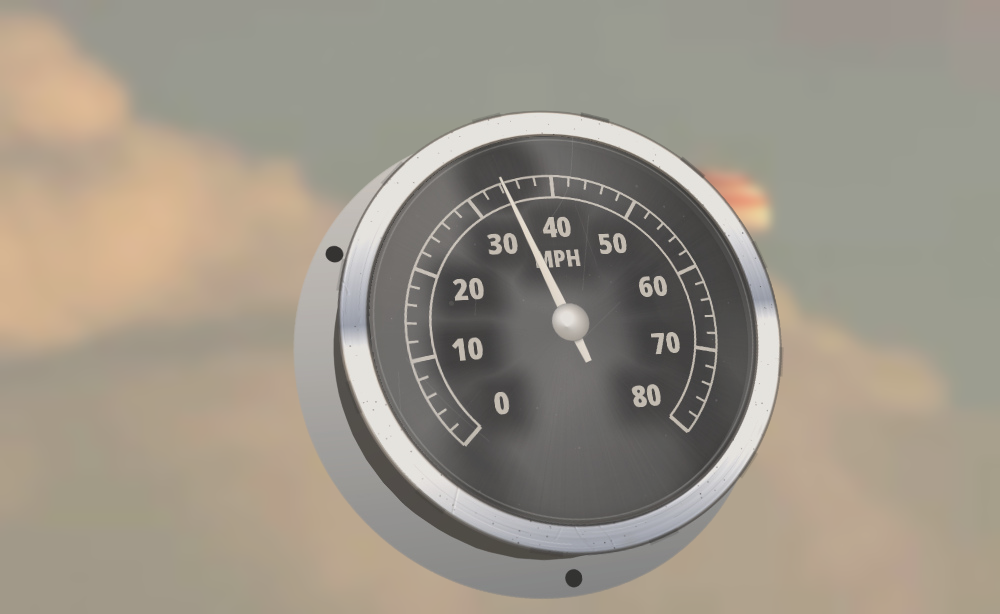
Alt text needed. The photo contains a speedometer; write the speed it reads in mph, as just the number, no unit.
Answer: 34
